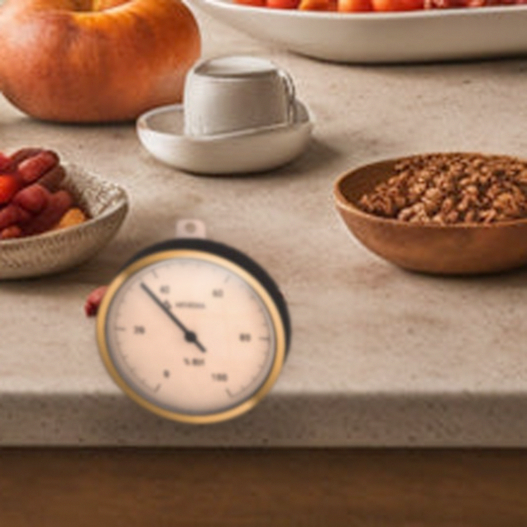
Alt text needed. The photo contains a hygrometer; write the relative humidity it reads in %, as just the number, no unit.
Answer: 36
